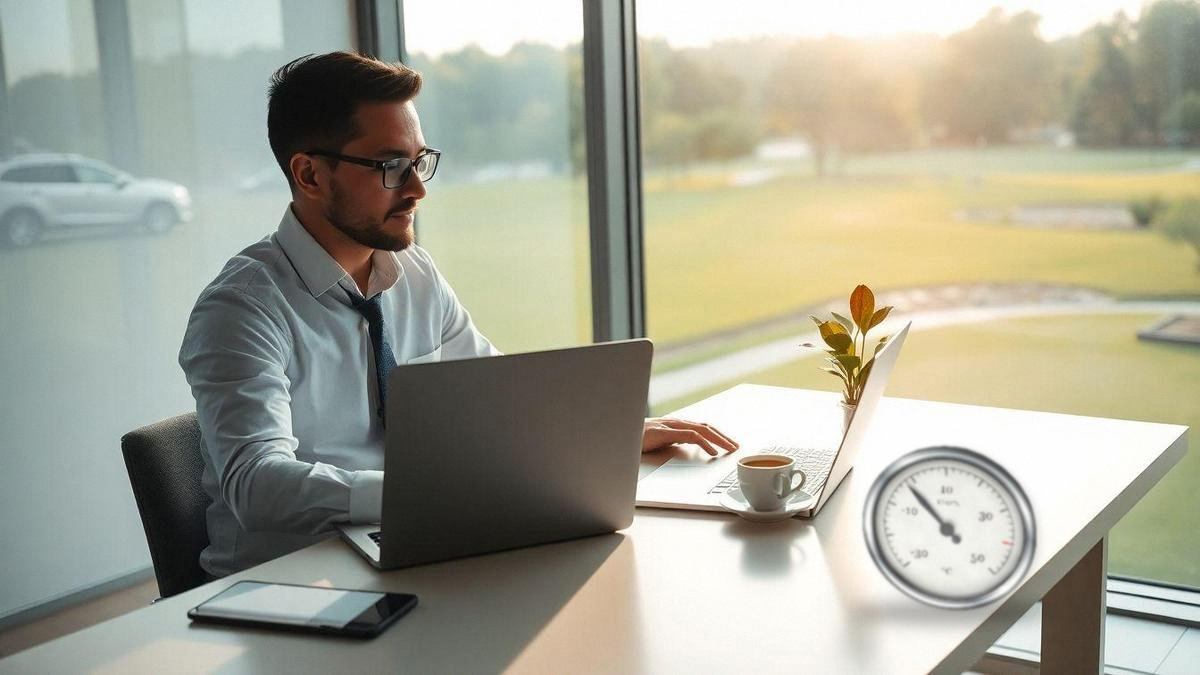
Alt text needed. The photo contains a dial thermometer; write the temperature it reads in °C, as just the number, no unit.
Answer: -2
